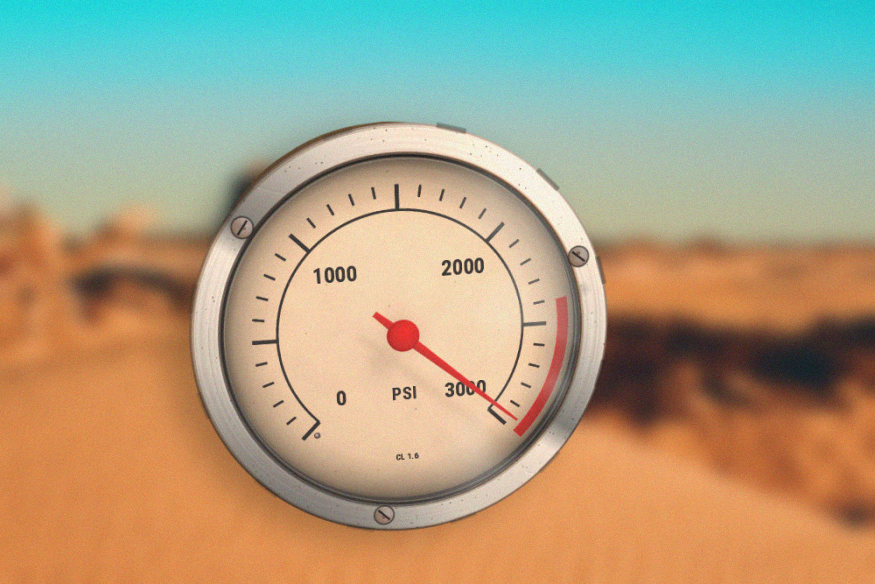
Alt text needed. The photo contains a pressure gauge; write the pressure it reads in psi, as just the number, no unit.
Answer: 2950
